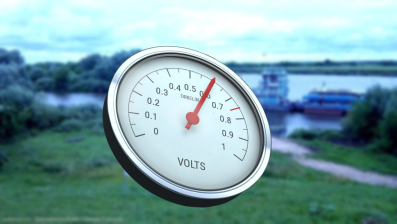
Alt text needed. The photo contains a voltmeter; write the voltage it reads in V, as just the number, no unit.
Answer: 0.6
